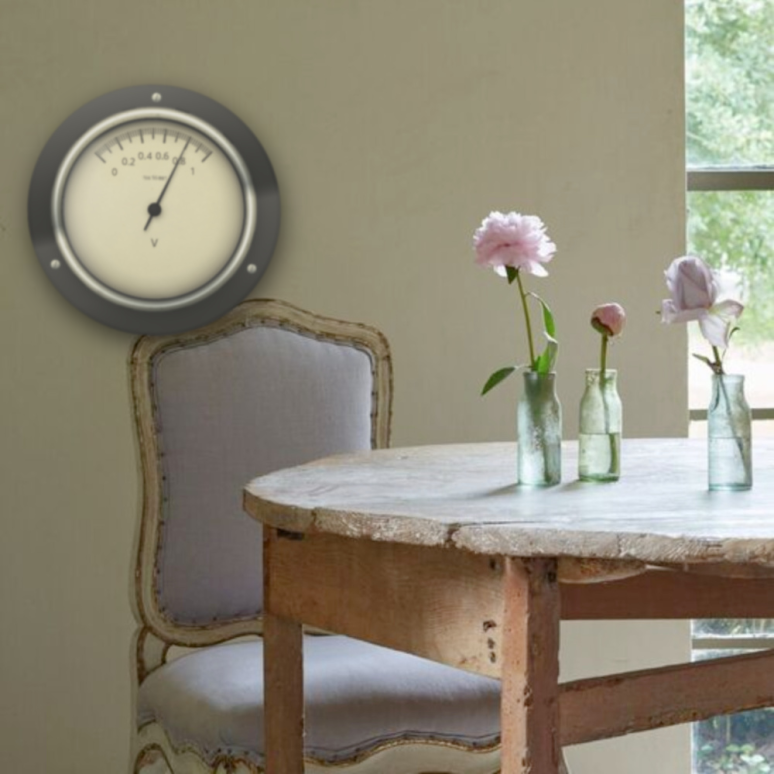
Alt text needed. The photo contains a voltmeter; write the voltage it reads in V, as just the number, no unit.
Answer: 0.8
